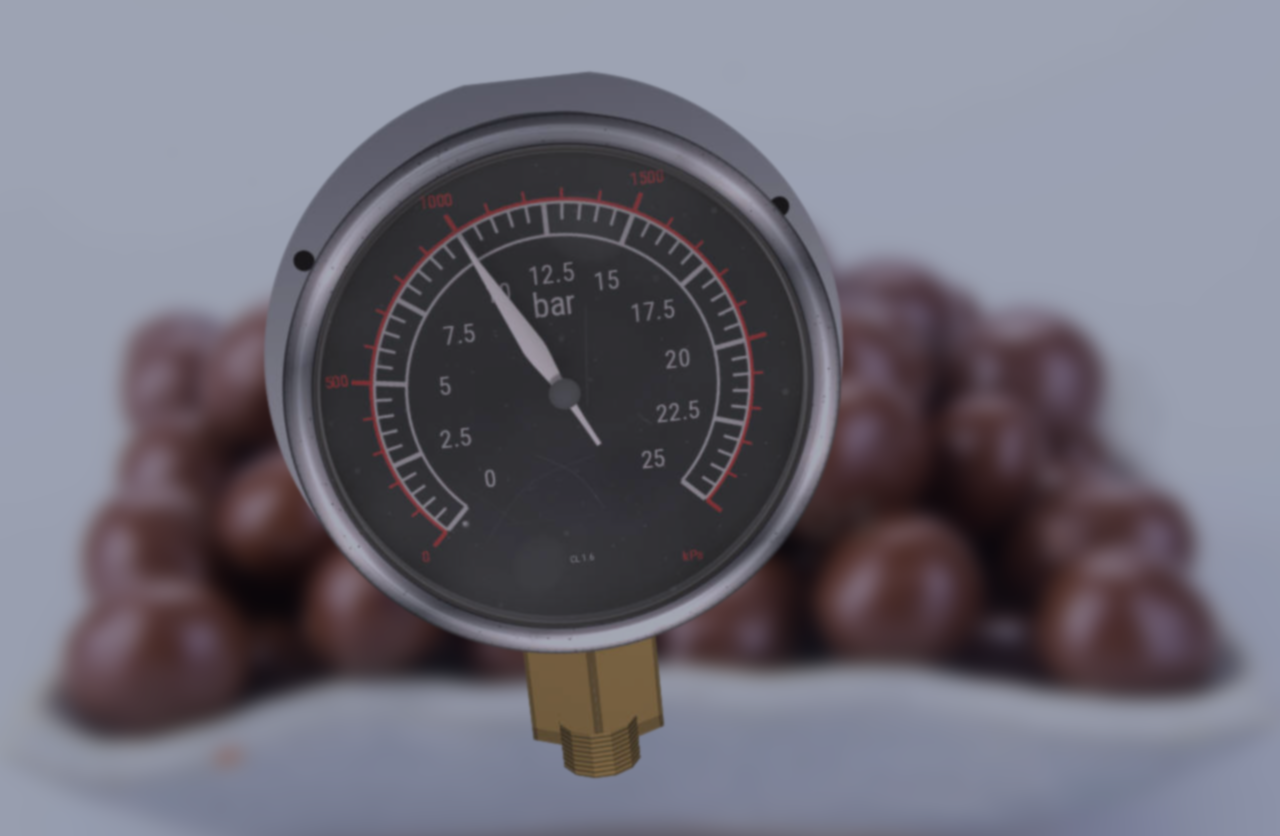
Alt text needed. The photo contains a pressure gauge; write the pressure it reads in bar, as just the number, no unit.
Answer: 10
